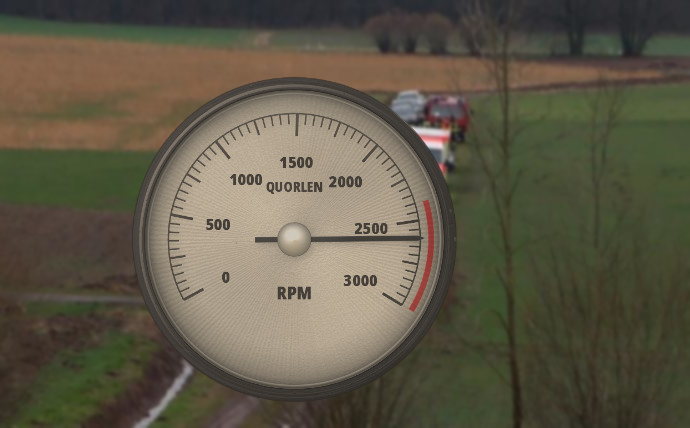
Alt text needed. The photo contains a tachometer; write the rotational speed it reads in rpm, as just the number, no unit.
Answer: 2600
